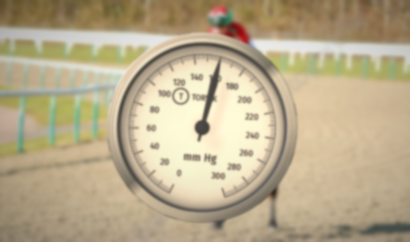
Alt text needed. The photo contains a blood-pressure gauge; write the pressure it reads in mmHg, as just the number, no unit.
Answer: 160
